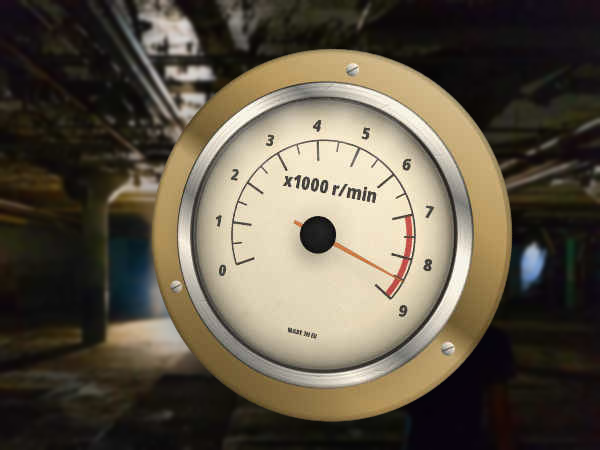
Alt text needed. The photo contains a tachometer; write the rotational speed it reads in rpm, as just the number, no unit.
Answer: 8500
